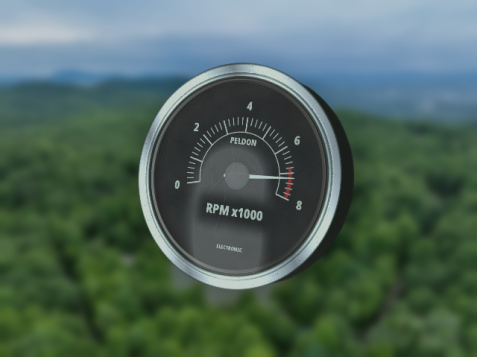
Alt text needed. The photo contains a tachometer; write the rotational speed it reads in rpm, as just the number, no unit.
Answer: 7200
